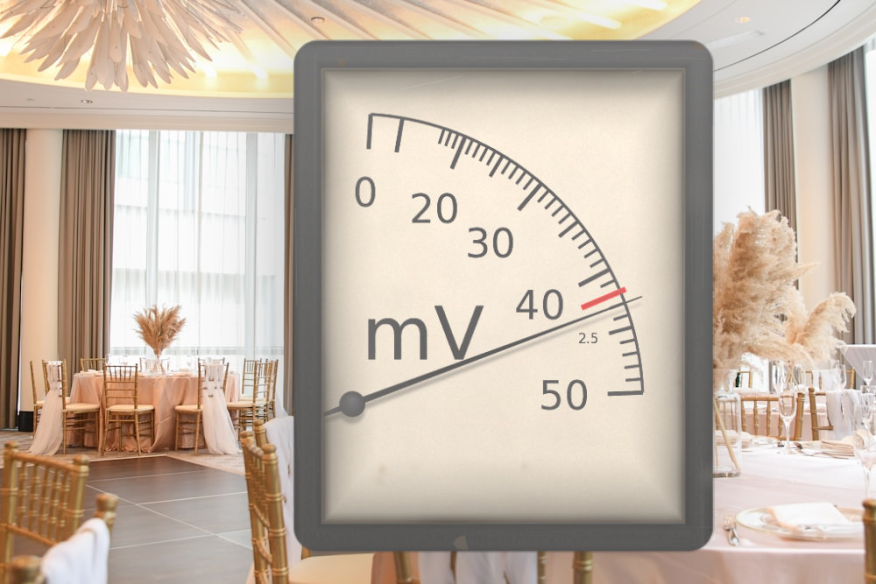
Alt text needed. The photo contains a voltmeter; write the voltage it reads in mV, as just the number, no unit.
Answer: 43
